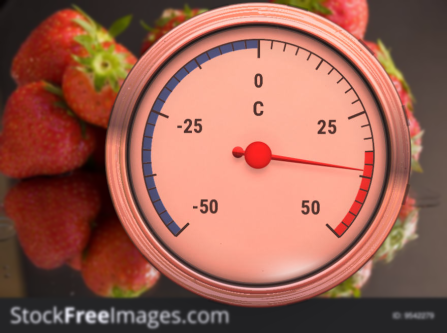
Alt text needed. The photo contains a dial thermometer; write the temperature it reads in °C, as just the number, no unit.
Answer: 36.25
